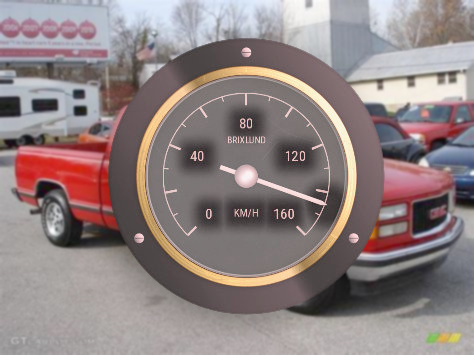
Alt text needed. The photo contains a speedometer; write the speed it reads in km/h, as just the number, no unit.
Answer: 145
